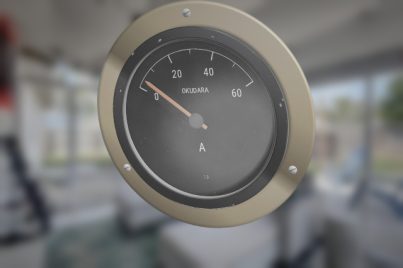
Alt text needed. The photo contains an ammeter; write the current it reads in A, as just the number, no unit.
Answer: 5
